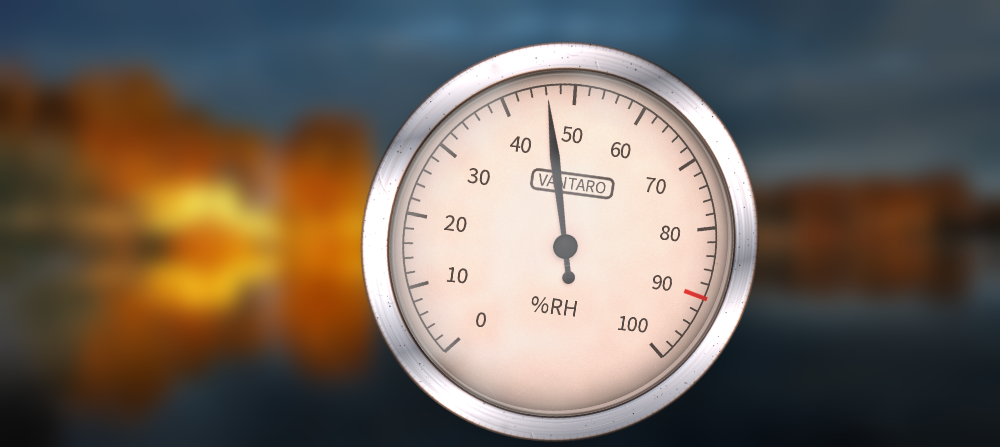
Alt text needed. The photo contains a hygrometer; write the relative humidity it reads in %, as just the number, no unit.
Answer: 46
